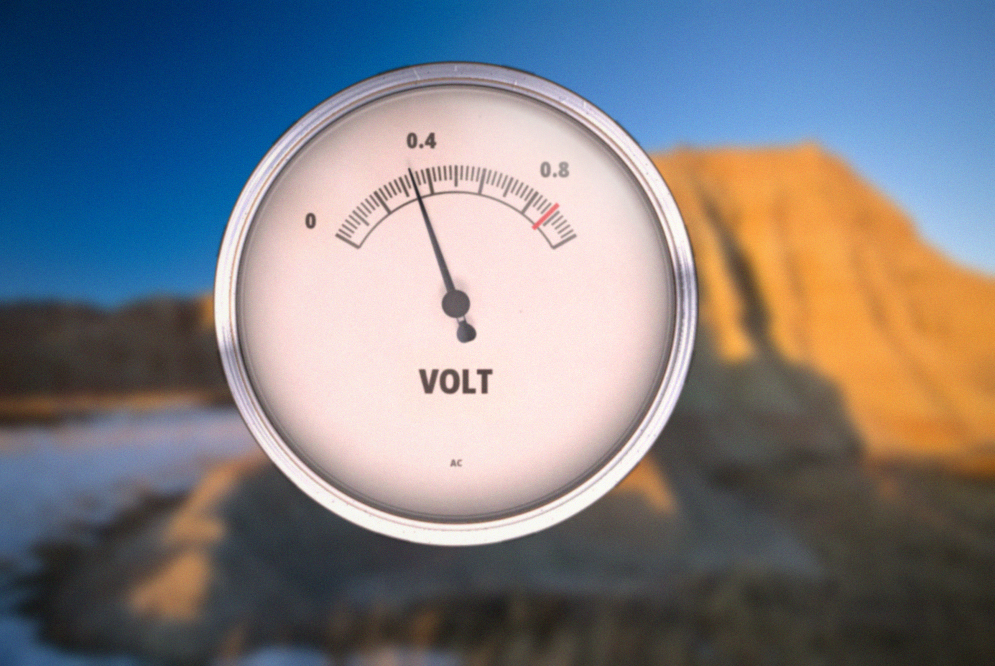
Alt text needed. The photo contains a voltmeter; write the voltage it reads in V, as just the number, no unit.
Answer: 0.34
